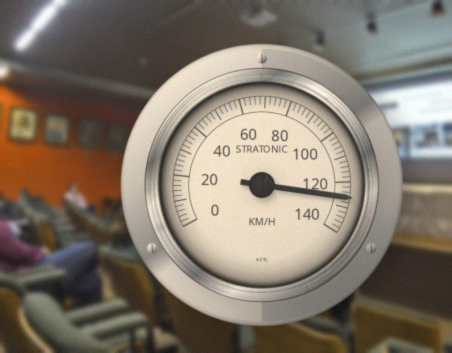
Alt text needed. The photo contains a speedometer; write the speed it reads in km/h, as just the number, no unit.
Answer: 126
